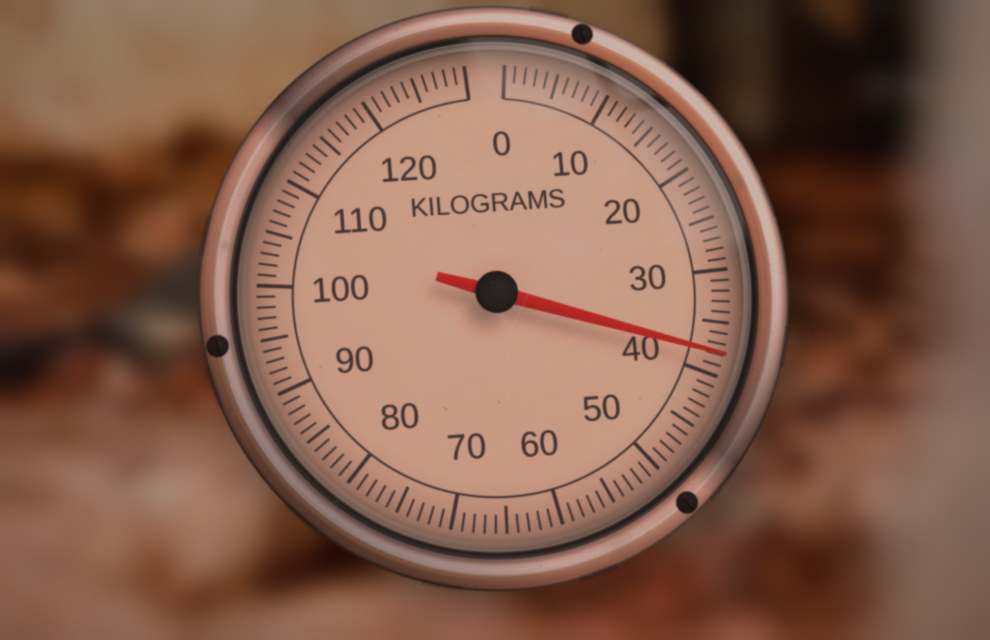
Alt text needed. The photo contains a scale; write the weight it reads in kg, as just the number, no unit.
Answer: 38
